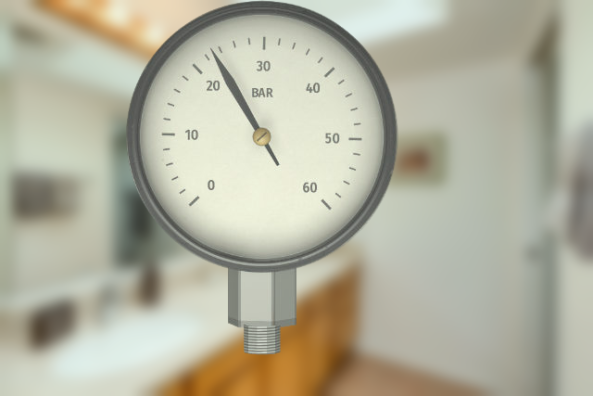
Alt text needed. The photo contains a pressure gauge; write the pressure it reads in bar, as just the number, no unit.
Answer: 23
